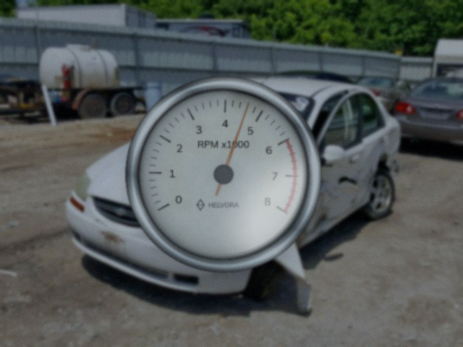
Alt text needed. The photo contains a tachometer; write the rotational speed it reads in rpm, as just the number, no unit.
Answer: 4600
